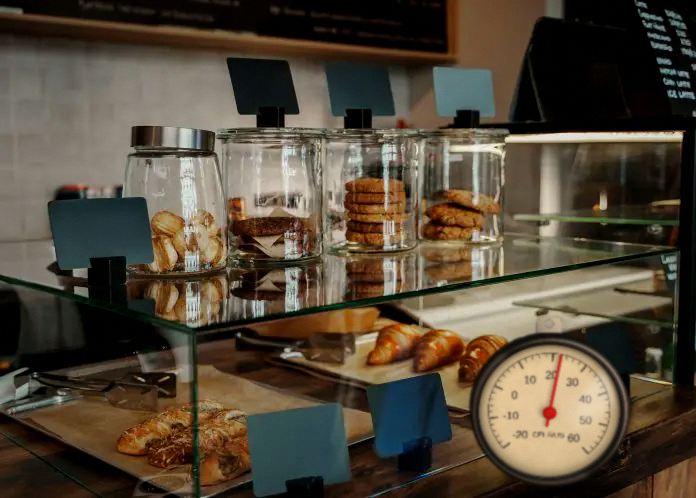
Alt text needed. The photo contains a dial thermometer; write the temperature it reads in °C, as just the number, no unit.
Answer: 22
